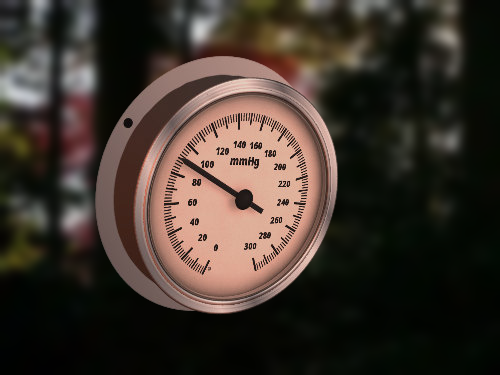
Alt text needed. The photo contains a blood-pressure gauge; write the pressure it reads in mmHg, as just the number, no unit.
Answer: 90
